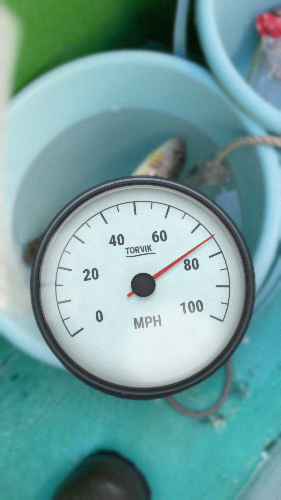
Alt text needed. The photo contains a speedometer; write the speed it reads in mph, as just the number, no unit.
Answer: 75
